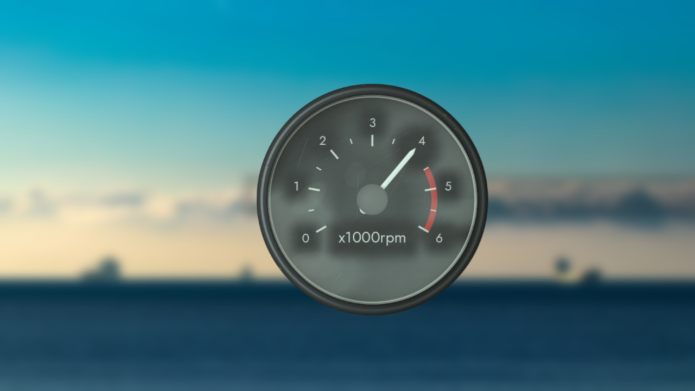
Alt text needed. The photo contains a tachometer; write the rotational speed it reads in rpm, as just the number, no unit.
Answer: 4000
